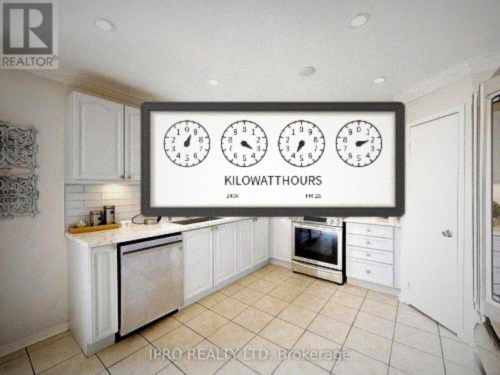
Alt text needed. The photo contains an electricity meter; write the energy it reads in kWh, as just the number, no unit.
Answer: 9342
